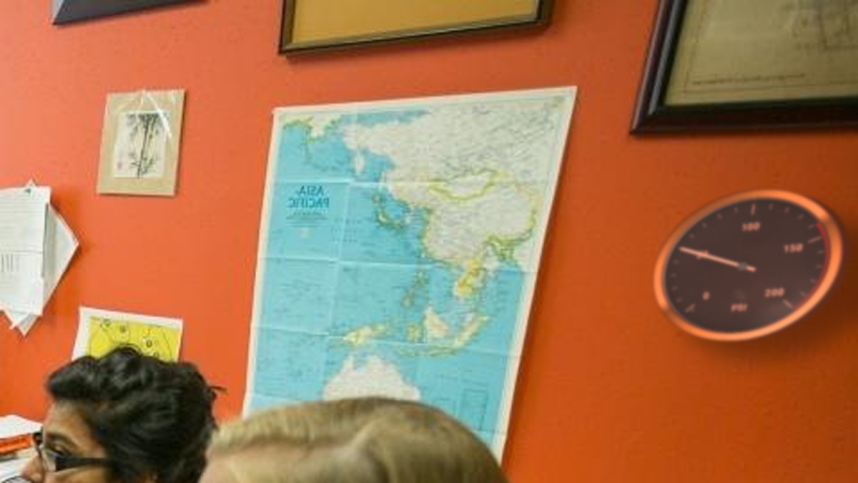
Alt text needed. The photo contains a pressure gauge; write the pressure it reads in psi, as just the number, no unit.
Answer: 50
